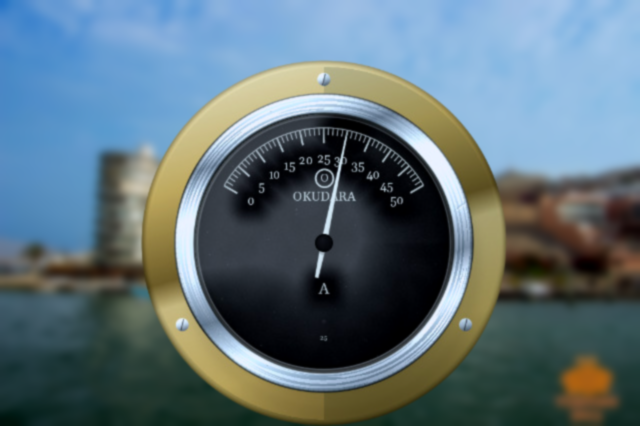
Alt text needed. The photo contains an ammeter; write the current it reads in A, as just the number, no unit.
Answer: 30
